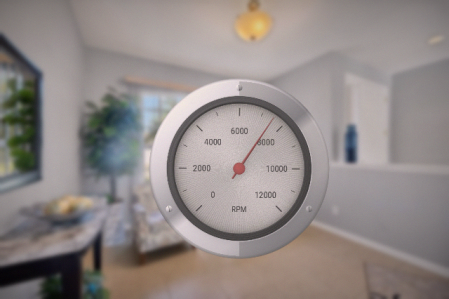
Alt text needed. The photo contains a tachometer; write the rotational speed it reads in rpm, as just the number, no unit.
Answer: 7500
